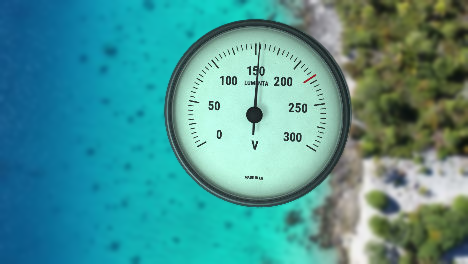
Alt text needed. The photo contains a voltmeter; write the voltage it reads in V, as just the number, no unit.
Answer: 155
